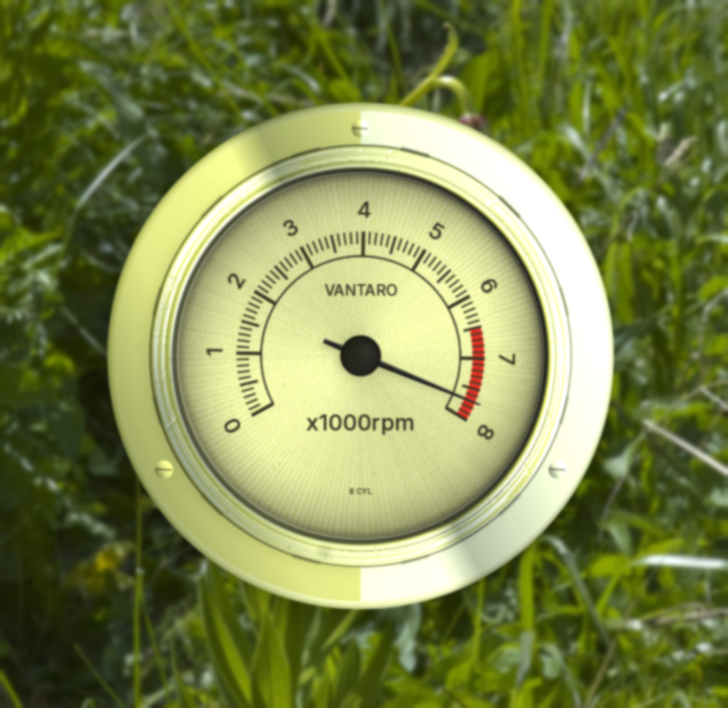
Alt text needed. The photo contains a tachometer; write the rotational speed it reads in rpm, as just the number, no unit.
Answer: 7700
